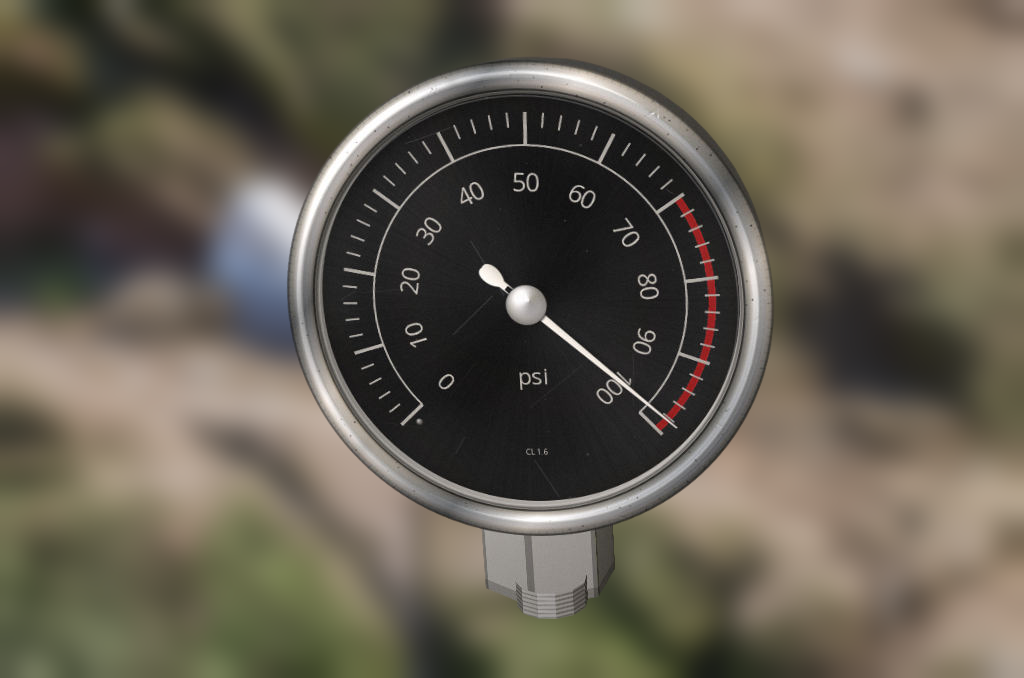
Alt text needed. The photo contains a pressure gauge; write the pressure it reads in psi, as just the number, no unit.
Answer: 98
